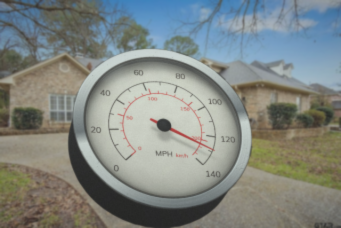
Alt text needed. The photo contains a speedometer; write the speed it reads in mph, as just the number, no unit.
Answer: 130
